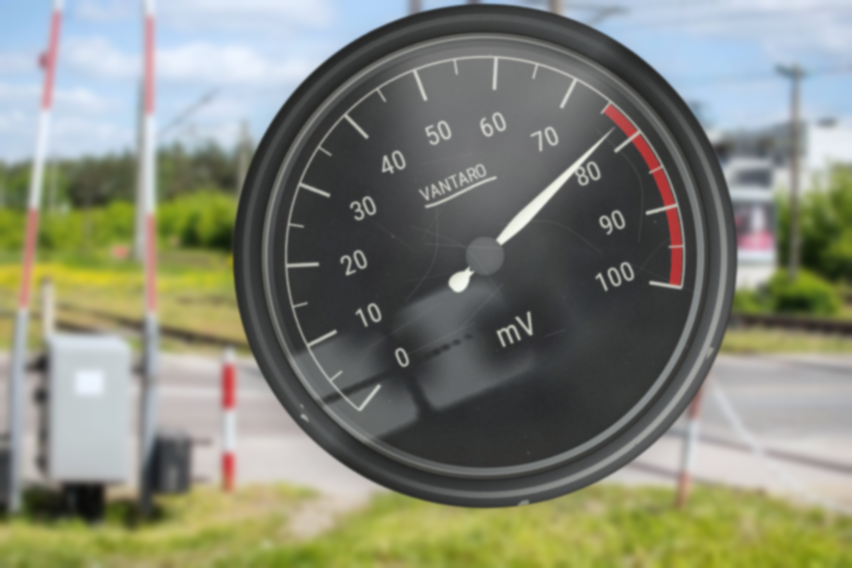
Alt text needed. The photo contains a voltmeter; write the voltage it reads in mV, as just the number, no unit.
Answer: 77.5
